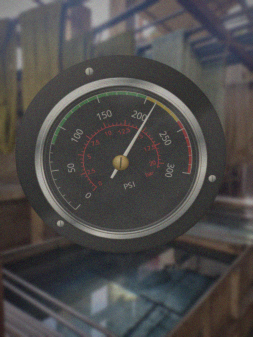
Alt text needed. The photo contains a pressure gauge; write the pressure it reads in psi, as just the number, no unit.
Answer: 210
